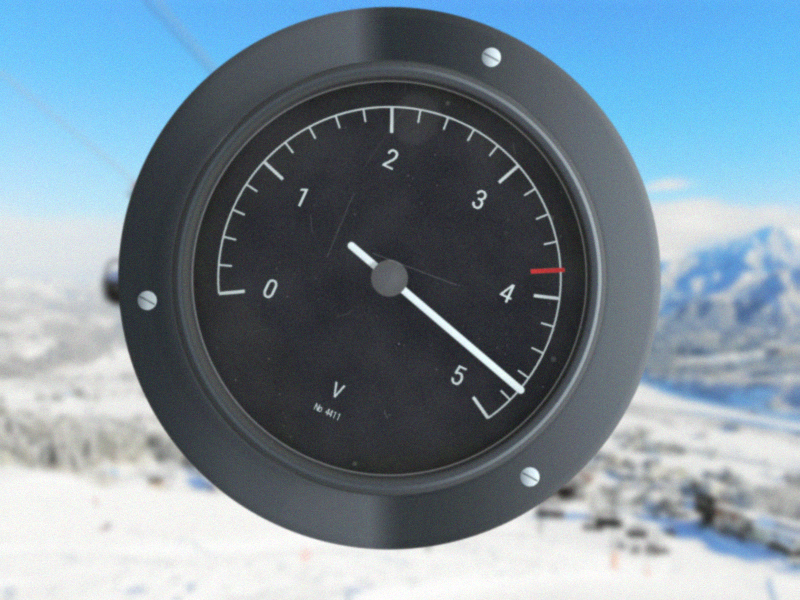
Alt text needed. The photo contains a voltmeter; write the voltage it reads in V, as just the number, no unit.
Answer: 4.7
